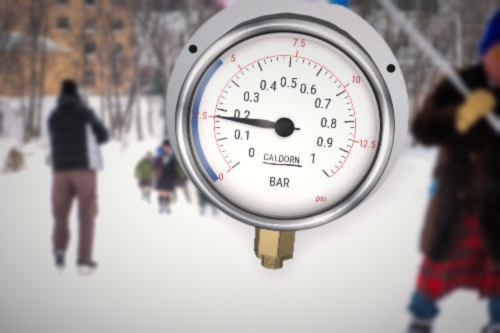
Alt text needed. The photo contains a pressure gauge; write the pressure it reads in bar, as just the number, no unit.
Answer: 0.18
